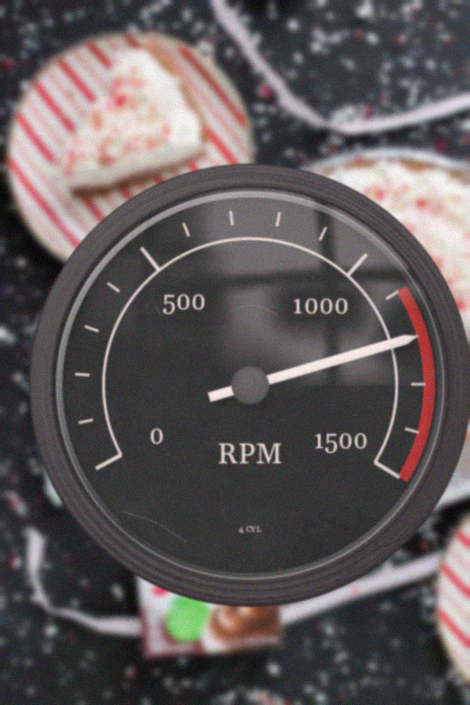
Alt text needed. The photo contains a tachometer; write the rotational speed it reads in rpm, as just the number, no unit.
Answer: 1200
